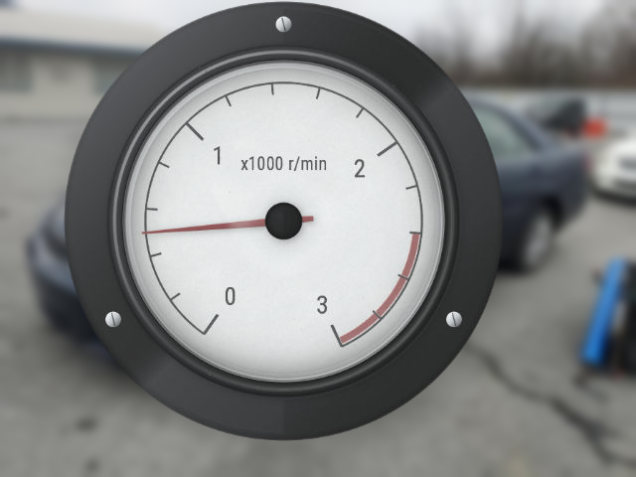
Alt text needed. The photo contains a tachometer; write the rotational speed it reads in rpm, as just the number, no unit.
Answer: 500
